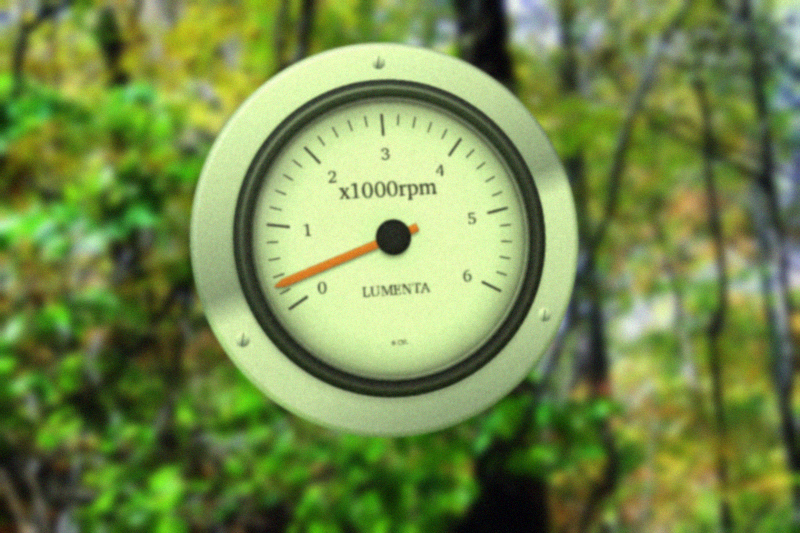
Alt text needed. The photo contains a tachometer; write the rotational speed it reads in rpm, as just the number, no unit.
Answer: 300
